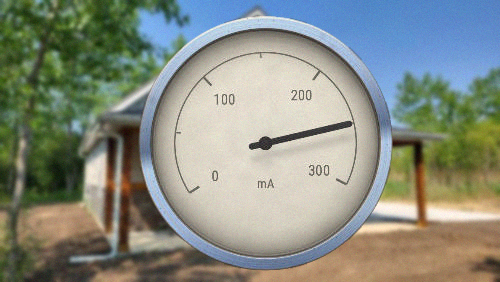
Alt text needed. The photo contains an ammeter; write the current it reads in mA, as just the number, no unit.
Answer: 250
